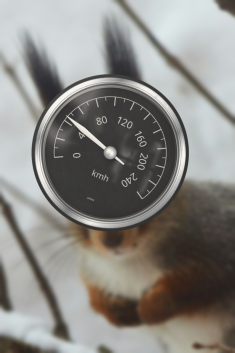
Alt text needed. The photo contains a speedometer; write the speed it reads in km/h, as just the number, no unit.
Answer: 45
